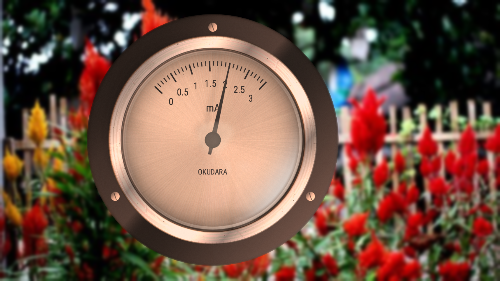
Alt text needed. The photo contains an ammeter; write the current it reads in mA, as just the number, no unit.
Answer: 2
